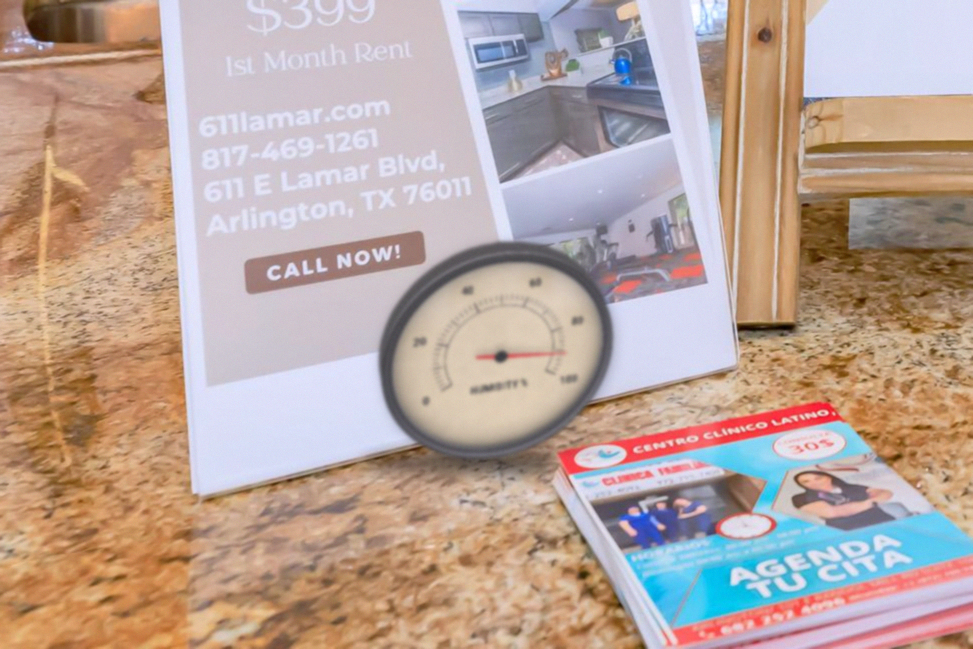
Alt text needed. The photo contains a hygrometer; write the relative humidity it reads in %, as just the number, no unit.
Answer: 90
